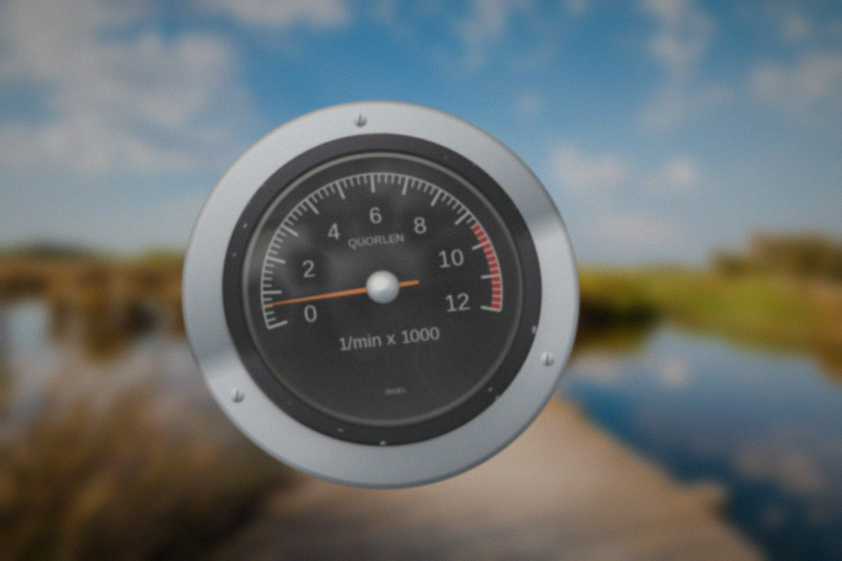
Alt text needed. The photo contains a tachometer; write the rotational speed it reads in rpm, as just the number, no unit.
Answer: 600
